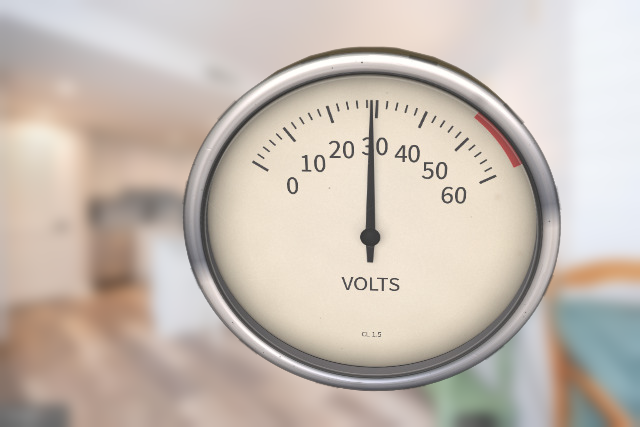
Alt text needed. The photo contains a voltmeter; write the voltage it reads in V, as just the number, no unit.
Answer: 29
